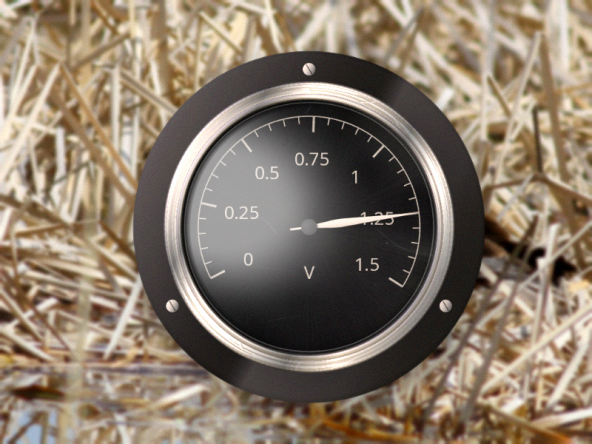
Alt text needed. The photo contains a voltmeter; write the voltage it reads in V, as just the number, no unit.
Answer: 1.25
